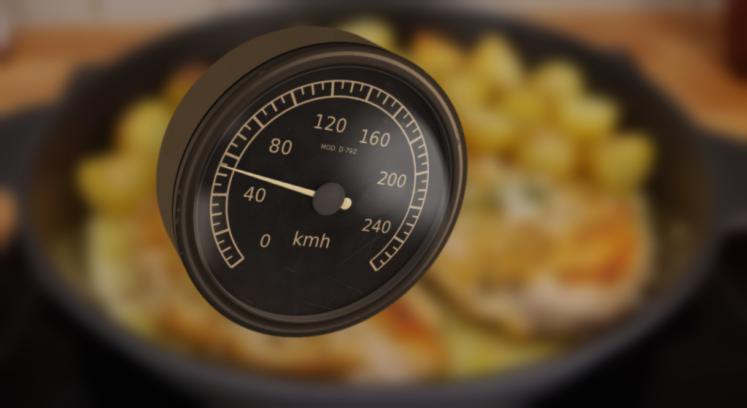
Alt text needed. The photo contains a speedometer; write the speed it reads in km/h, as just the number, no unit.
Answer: 55
